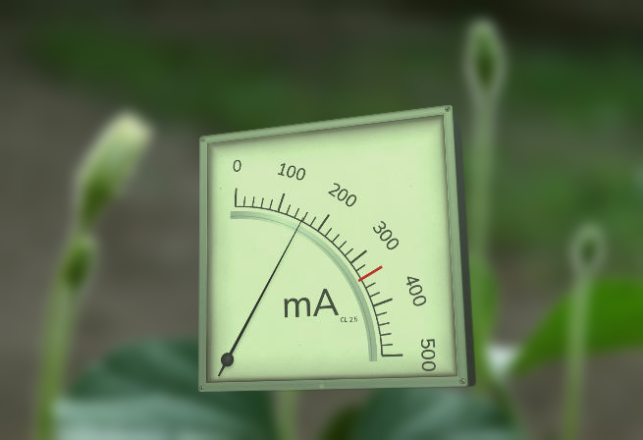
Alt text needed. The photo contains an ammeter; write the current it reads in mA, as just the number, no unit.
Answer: 160
